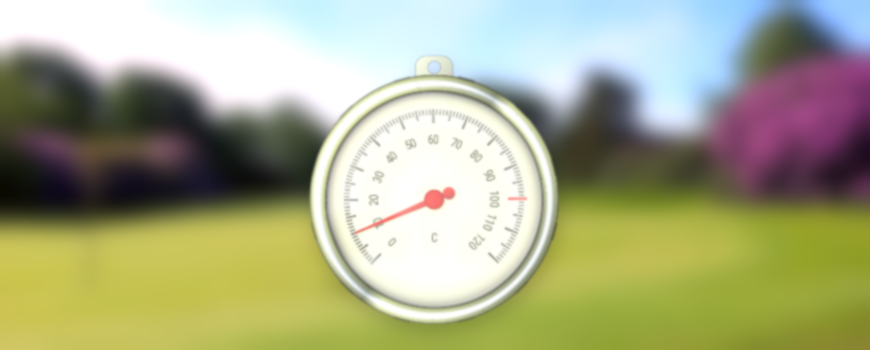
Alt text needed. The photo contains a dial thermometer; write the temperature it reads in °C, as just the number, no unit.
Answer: 10
